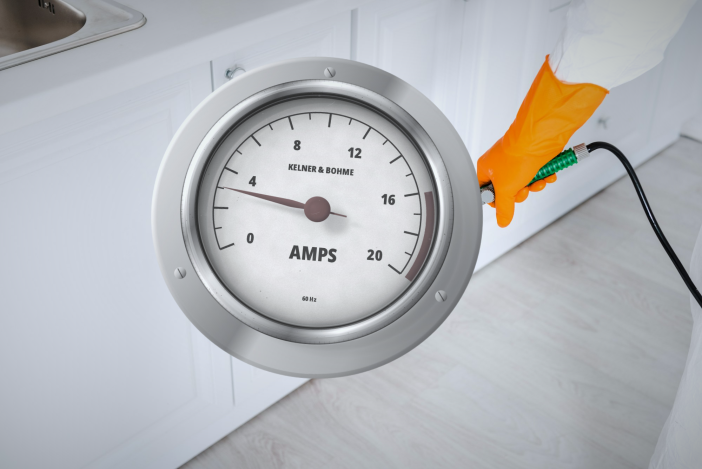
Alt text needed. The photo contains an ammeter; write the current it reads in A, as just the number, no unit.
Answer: 3
